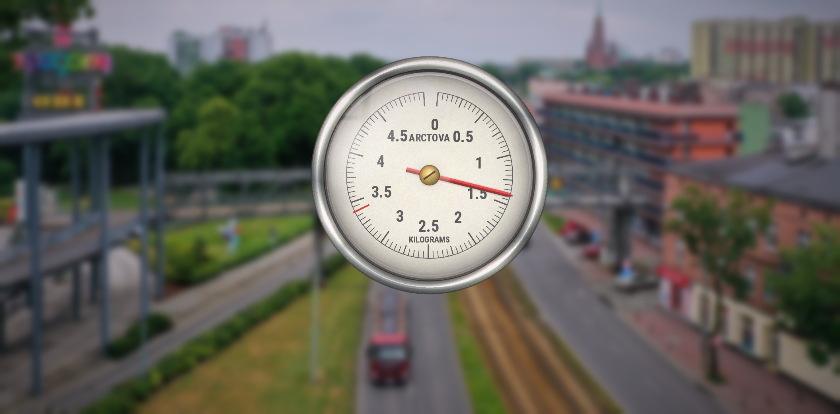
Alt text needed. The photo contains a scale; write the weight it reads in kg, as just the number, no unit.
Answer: 1.4
